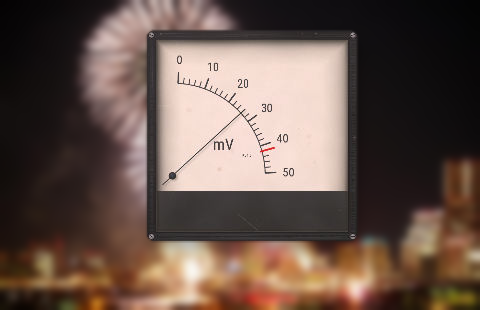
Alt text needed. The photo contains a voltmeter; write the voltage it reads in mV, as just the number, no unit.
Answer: 26
